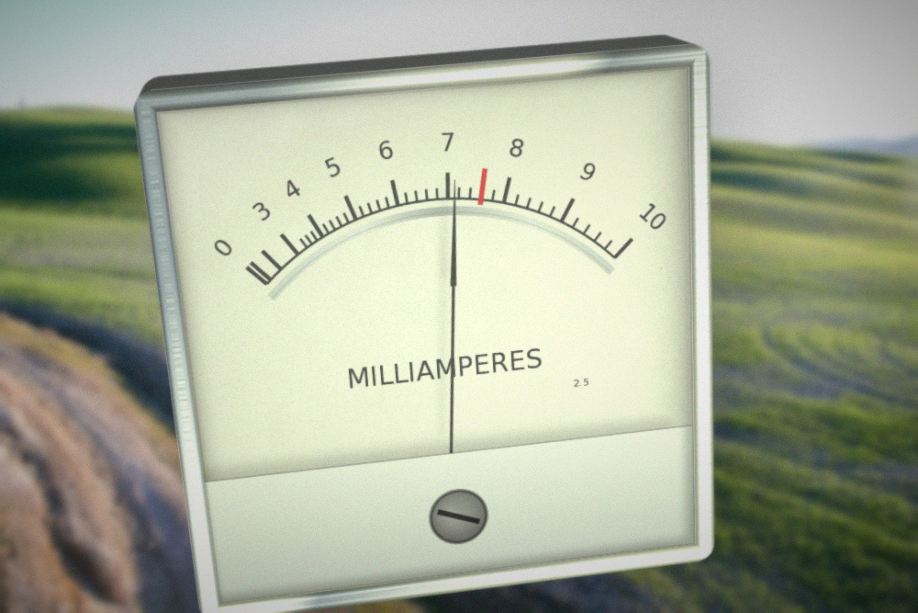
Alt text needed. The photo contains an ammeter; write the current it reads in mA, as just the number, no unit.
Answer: 7.1
